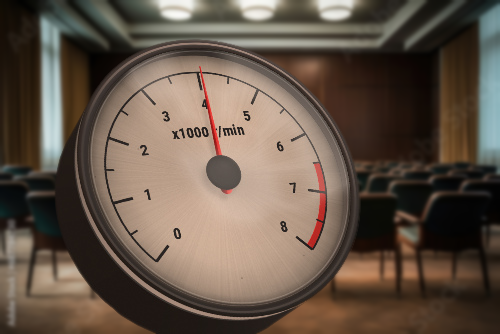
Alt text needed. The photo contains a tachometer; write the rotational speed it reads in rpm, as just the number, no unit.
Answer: 4000
